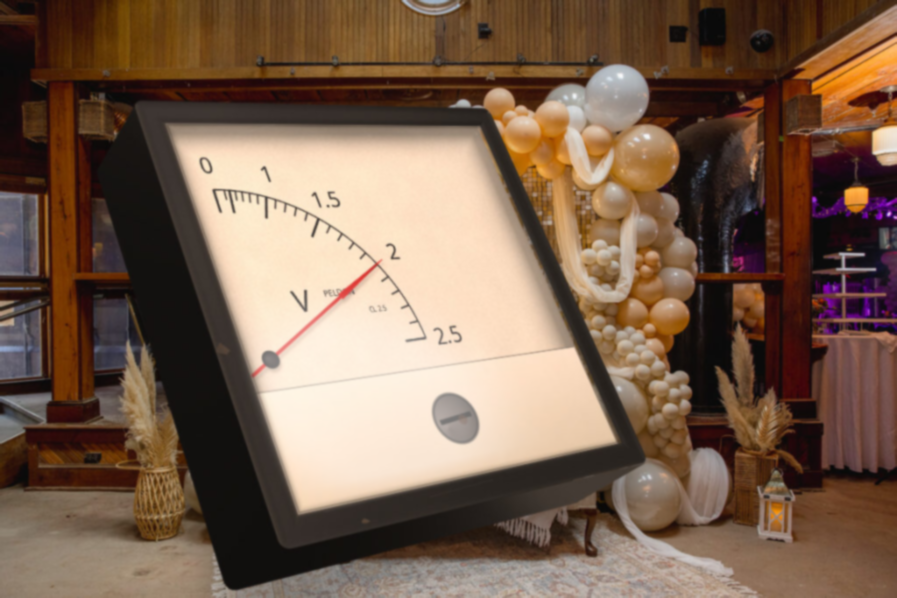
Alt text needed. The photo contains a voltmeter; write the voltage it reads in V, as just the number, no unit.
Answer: 2
